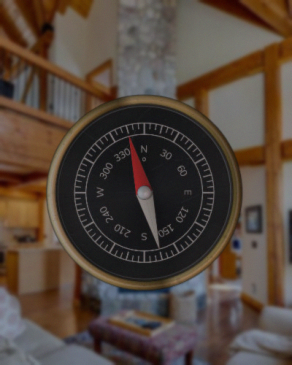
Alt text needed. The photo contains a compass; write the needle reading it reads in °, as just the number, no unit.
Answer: 345
